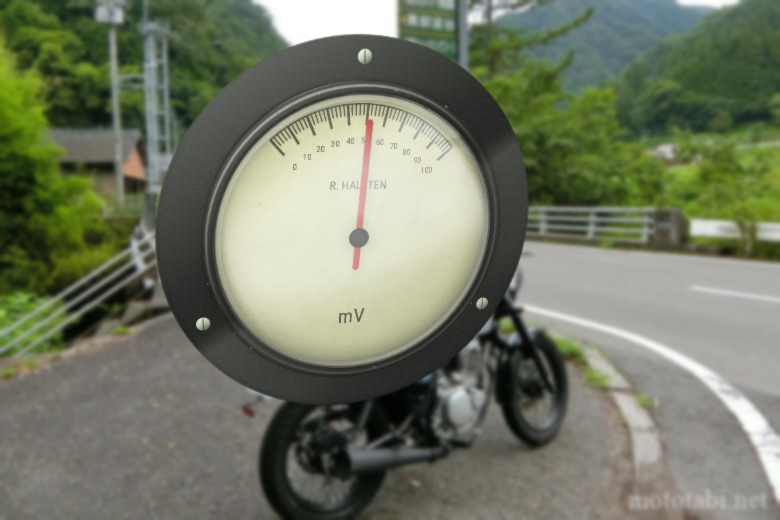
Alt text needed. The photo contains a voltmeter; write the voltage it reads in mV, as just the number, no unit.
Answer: 50
